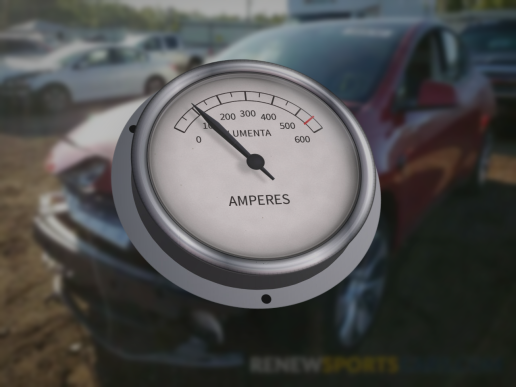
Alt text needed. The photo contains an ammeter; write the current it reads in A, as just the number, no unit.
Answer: 100
